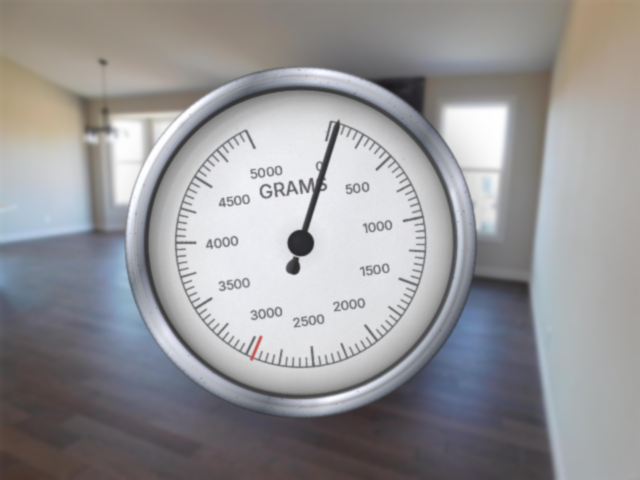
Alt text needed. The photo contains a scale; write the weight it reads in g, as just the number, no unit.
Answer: 50
